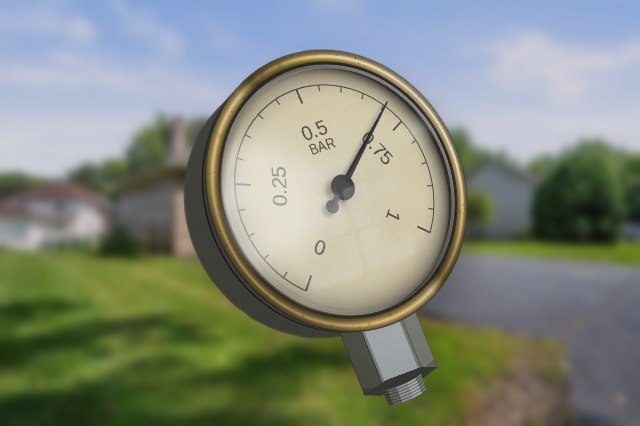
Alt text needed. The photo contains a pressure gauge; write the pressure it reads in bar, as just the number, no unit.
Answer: 0.7
